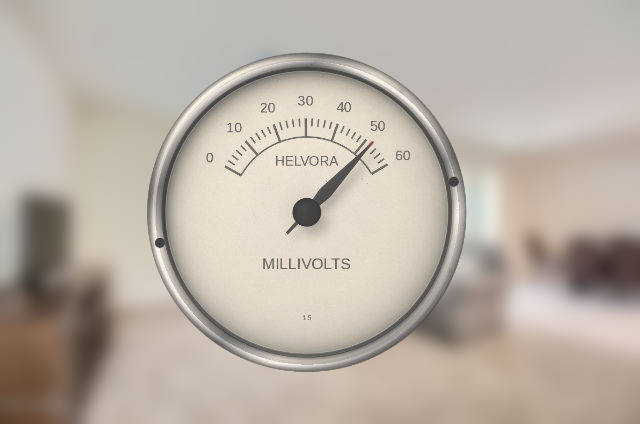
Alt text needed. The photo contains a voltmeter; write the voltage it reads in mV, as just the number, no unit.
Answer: 52
